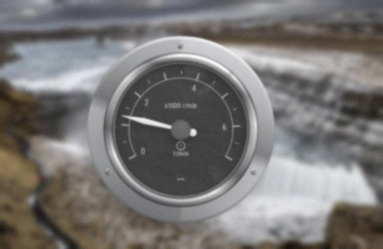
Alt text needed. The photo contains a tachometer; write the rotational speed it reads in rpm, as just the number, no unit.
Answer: 1250
